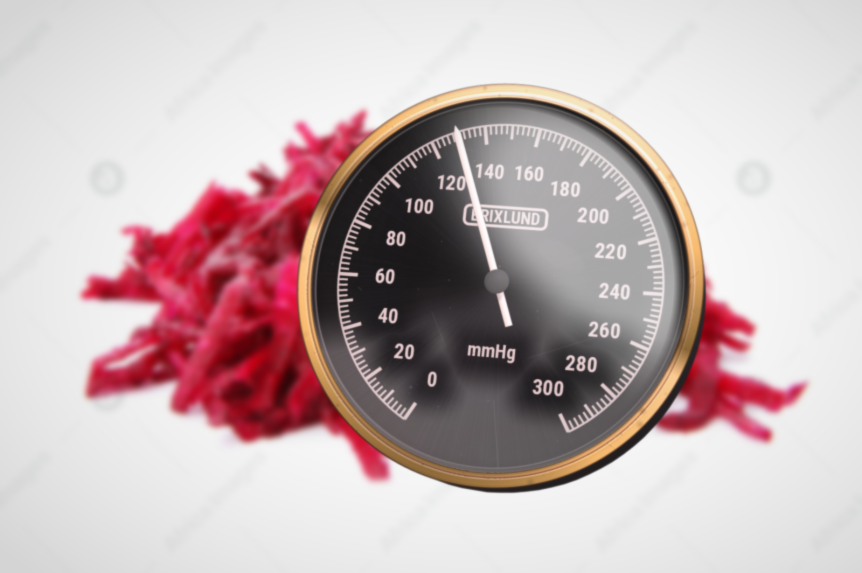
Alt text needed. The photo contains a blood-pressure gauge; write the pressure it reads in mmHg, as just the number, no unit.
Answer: 130
